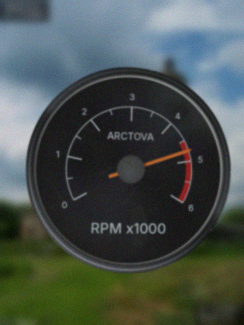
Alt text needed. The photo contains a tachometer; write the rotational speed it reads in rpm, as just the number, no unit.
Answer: 4750
